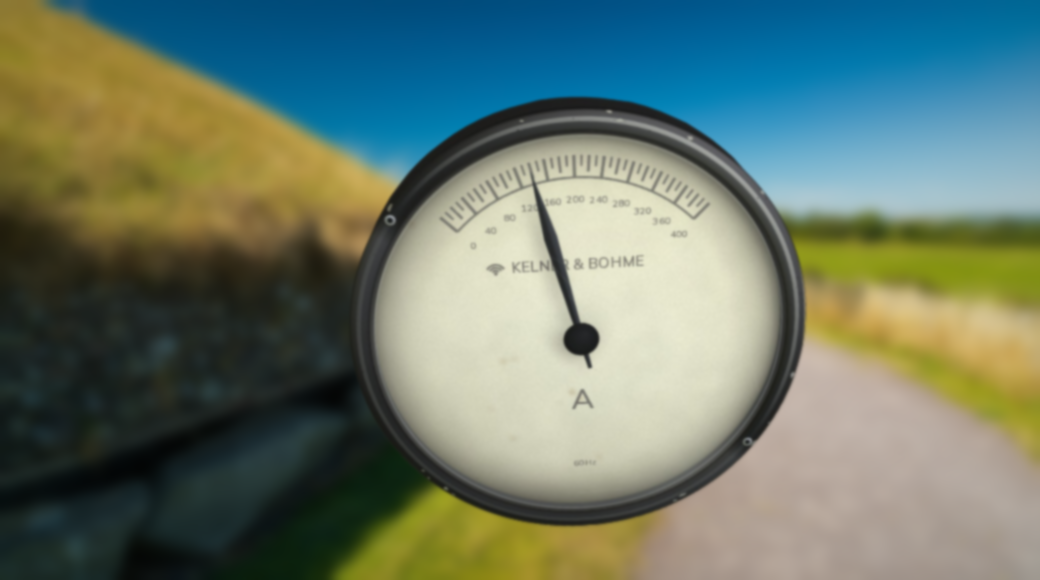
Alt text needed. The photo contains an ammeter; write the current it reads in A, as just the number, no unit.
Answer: 140
